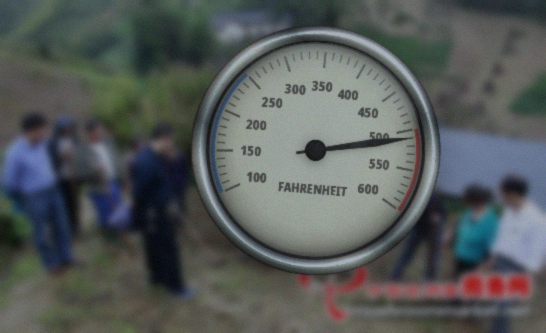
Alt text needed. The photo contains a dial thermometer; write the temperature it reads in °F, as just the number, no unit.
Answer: 510
